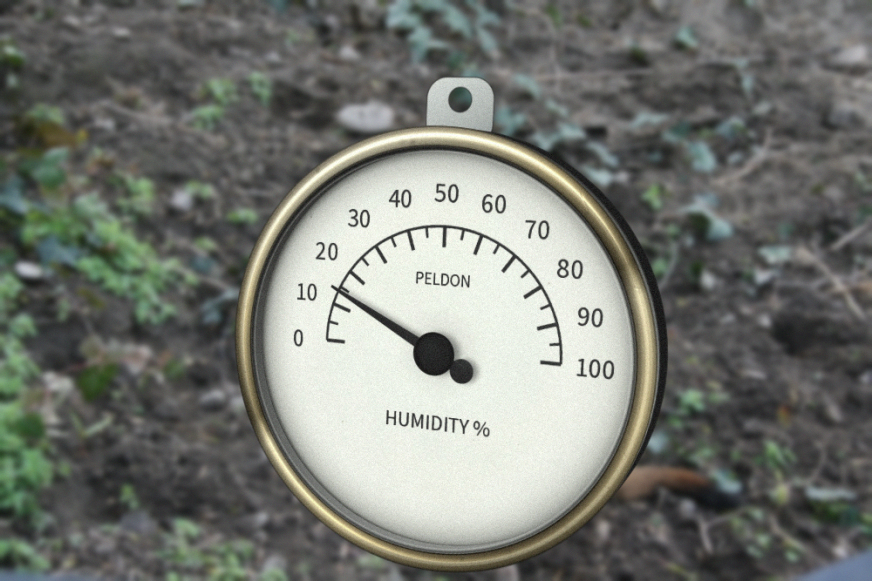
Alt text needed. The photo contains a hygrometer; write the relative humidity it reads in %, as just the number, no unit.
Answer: 15
